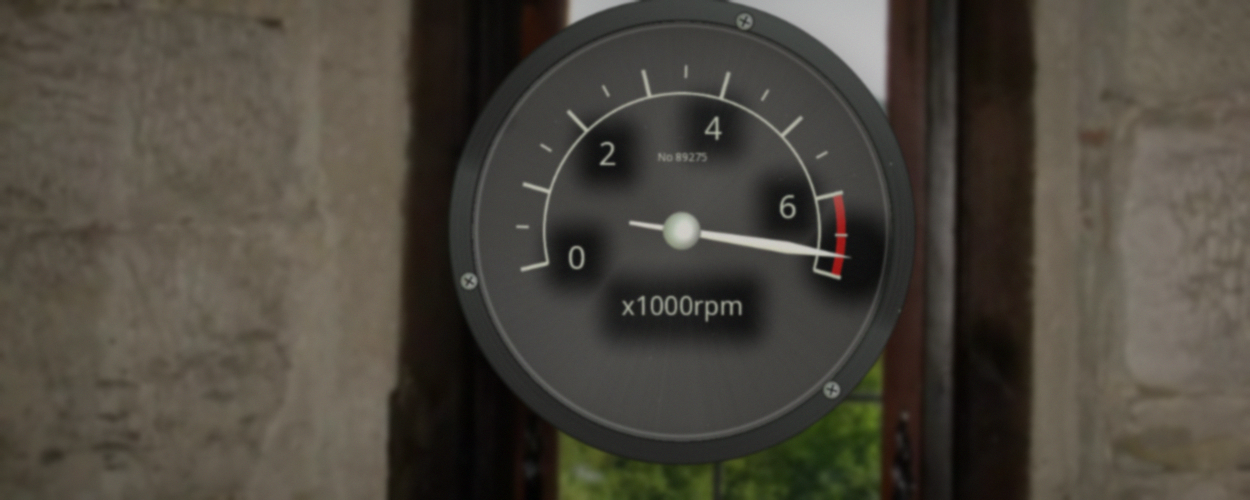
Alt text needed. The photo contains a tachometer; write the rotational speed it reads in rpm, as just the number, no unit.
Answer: 6750
